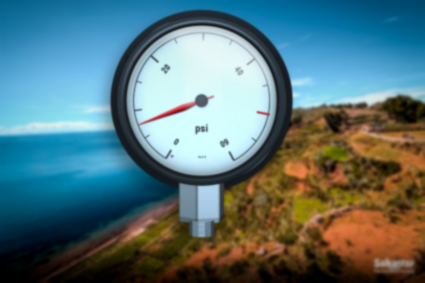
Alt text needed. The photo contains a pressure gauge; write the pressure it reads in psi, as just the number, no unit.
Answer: 7.5
